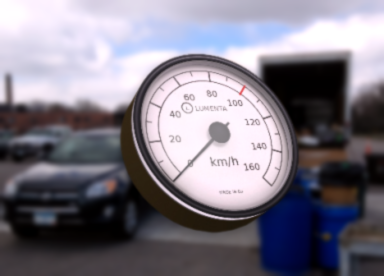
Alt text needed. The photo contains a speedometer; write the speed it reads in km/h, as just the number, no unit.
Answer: 0
